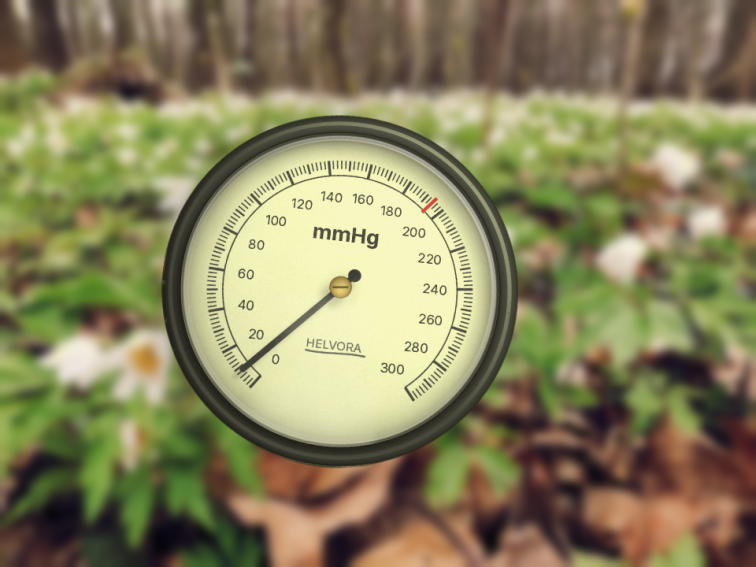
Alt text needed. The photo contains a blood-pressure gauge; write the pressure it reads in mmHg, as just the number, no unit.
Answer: 8
